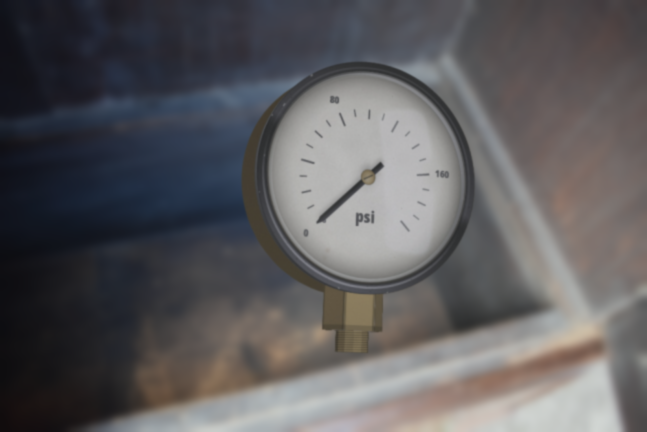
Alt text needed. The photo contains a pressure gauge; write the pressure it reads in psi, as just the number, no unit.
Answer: 0
